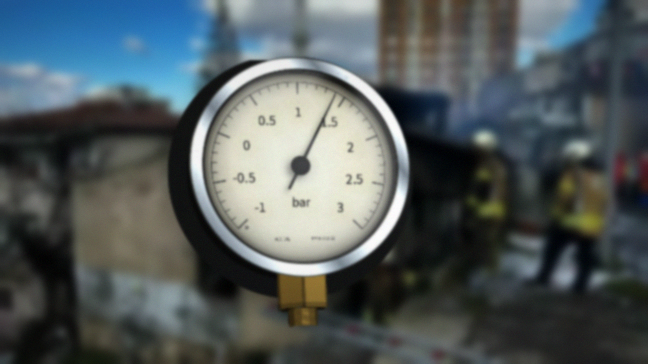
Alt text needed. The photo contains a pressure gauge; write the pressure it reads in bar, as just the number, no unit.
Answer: 1.4
